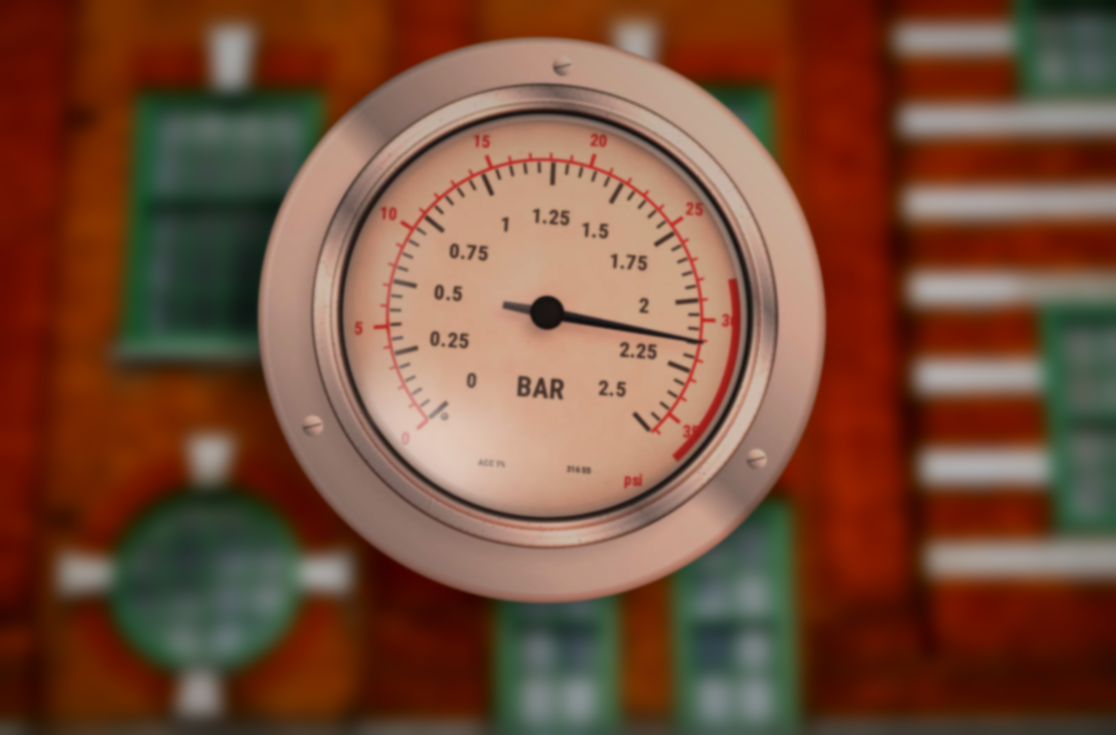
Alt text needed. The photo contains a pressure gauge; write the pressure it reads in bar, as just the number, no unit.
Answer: 2.15
